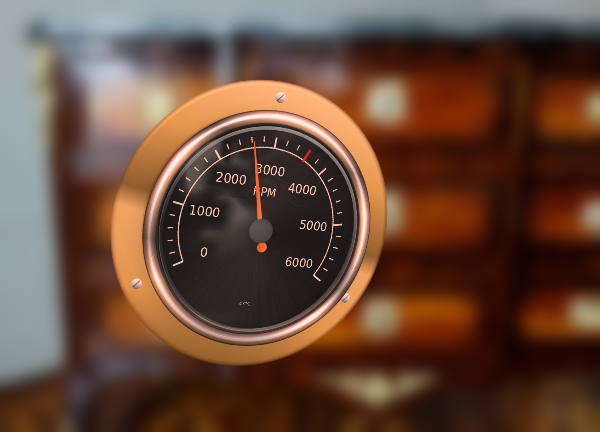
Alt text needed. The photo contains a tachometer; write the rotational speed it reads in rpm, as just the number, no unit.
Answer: 2600
